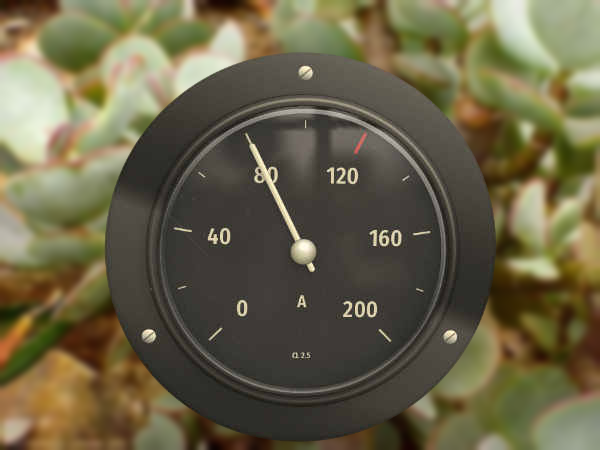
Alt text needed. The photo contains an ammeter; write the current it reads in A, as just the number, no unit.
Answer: 80
